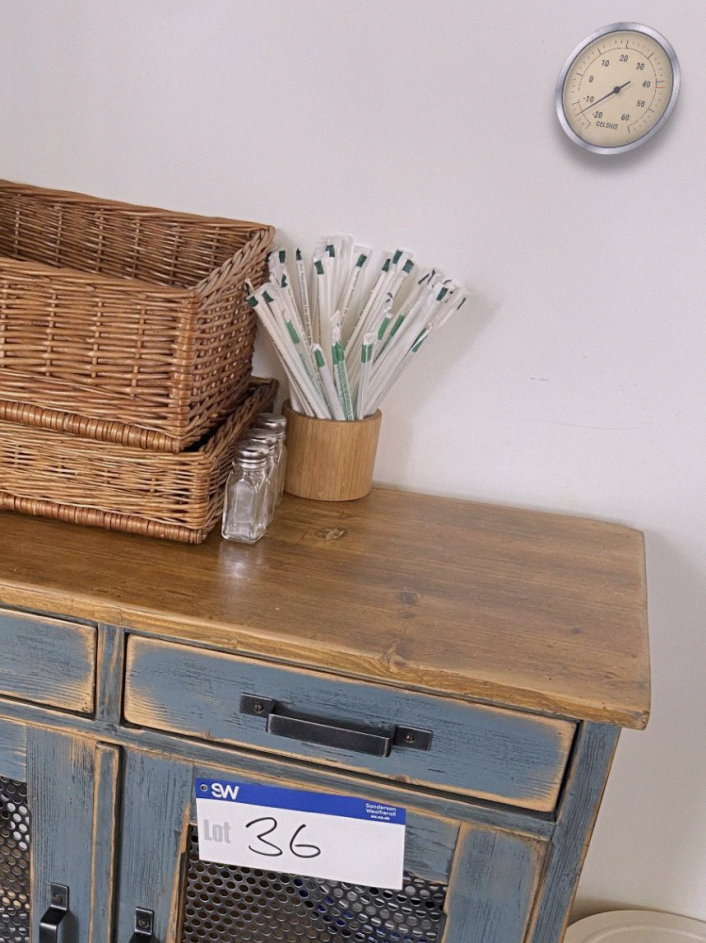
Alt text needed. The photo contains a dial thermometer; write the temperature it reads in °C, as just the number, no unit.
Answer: -14
